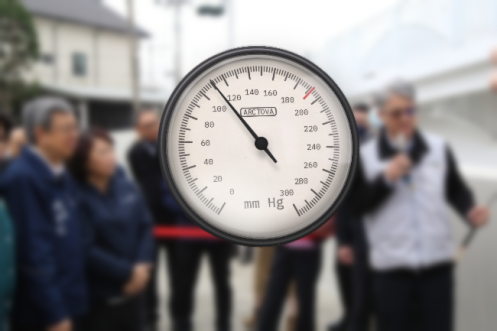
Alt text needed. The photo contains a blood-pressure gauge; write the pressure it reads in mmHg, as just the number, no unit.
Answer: 110
